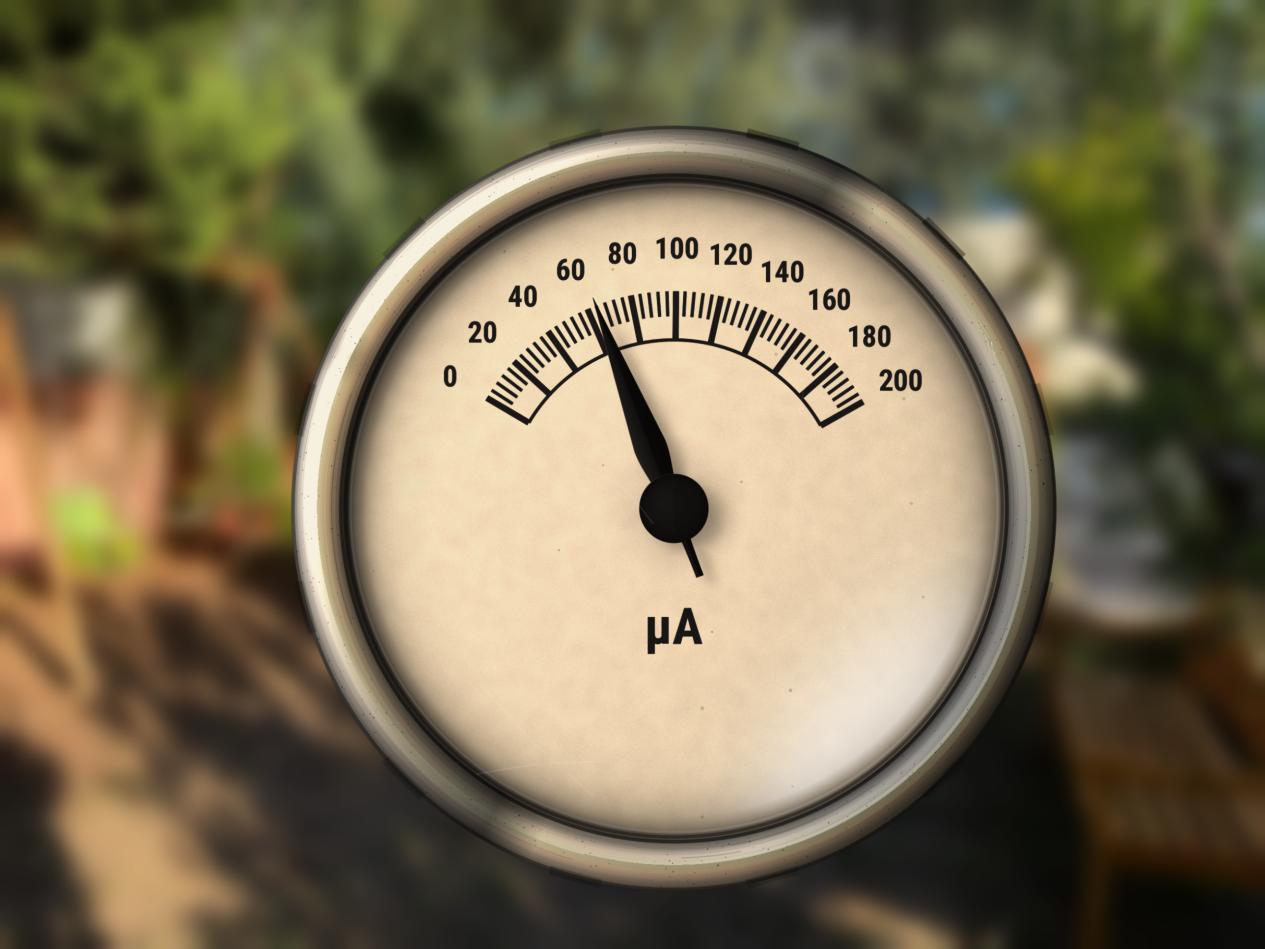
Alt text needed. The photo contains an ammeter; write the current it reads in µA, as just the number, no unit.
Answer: 64
